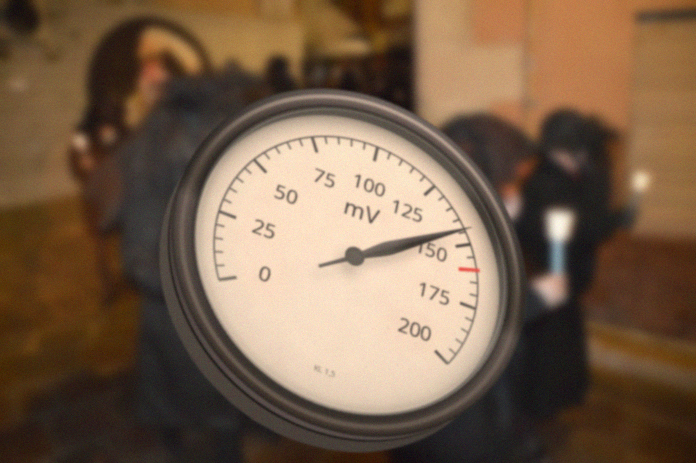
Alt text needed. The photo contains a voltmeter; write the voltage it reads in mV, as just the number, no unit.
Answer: 145
